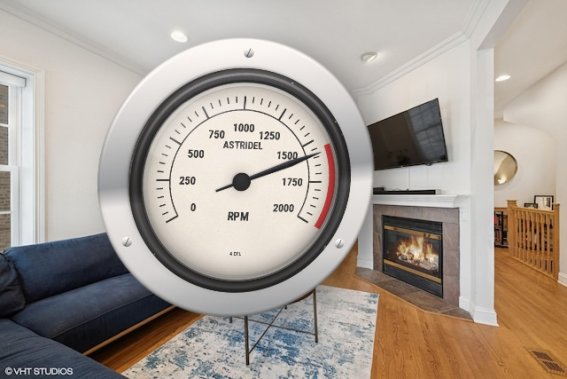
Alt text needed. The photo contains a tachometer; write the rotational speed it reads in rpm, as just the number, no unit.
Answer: 1575
